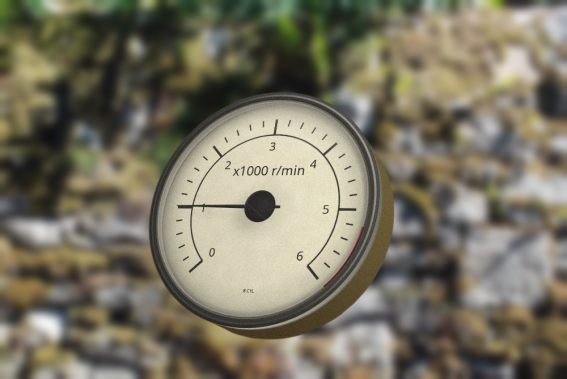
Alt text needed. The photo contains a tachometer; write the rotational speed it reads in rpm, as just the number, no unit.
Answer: 1000
